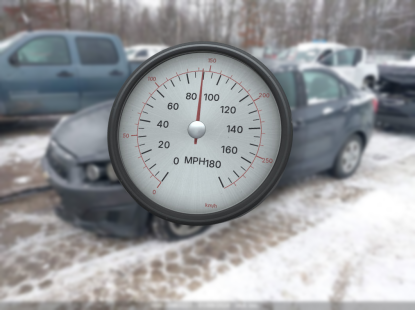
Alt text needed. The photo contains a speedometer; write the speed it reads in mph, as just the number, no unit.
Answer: 90
